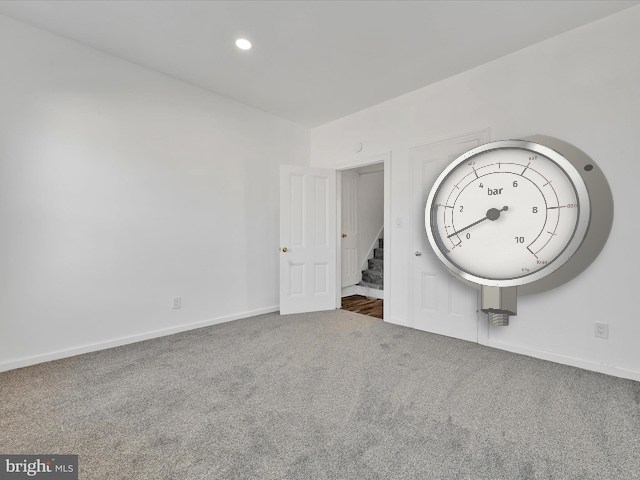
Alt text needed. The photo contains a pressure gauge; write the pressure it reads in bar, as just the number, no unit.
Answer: 0.5
